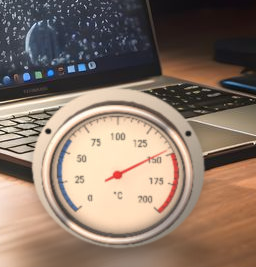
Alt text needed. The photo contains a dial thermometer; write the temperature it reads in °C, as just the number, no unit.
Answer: 145
